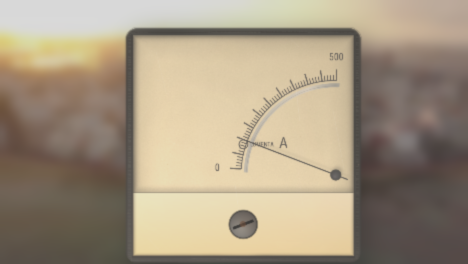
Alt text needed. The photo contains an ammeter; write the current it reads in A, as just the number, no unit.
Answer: 100
